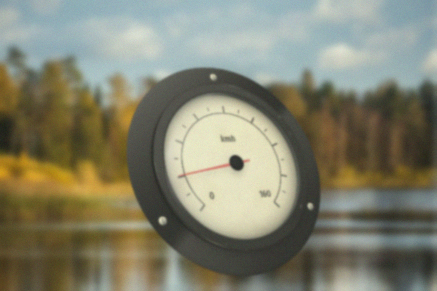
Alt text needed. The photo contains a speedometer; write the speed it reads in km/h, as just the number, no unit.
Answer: 20
